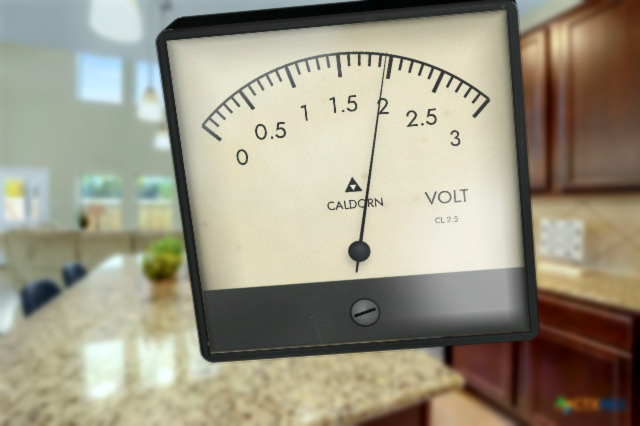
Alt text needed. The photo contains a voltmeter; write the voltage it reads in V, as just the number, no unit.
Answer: 1.95
